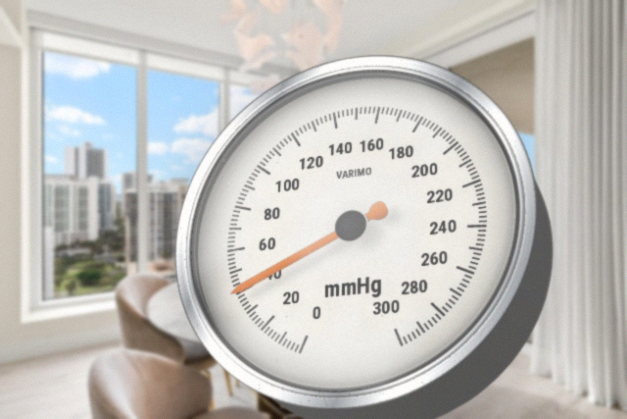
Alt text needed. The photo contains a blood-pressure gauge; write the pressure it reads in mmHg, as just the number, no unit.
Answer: 40
